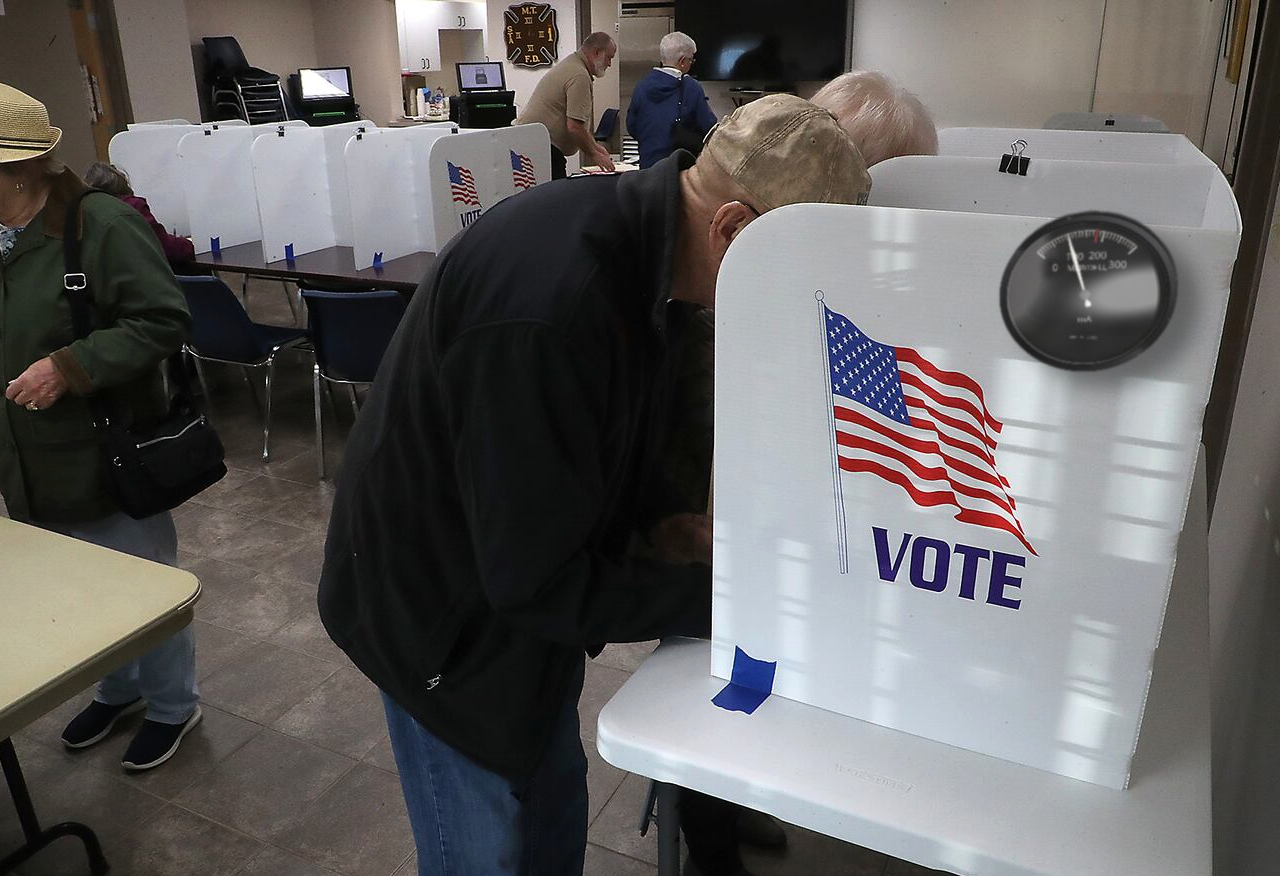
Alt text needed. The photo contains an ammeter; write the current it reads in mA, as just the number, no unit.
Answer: 100
